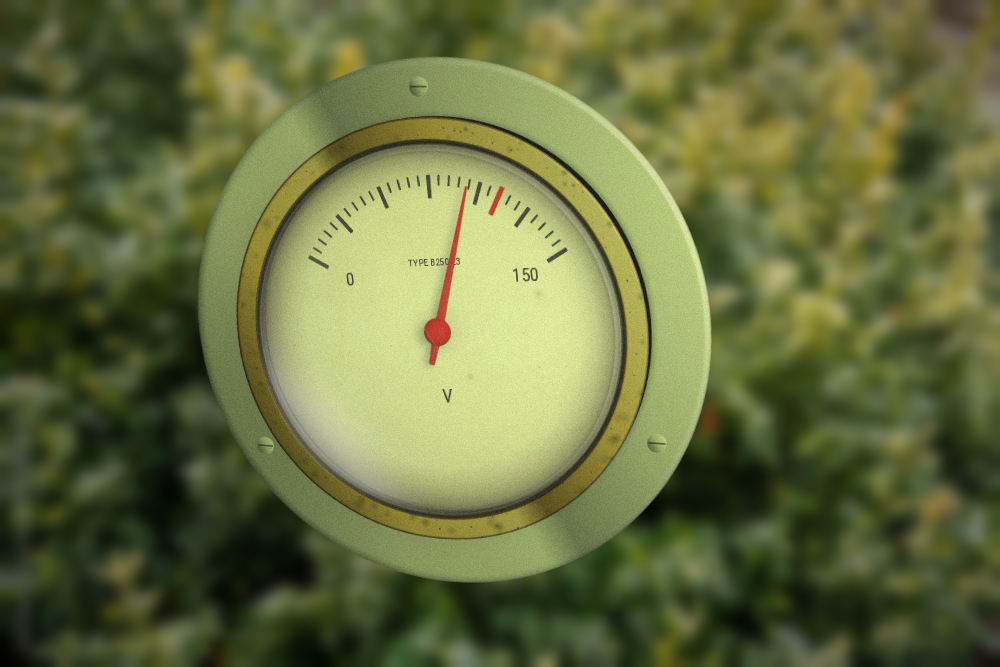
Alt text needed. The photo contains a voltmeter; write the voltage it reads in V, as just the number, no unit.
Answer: 95
